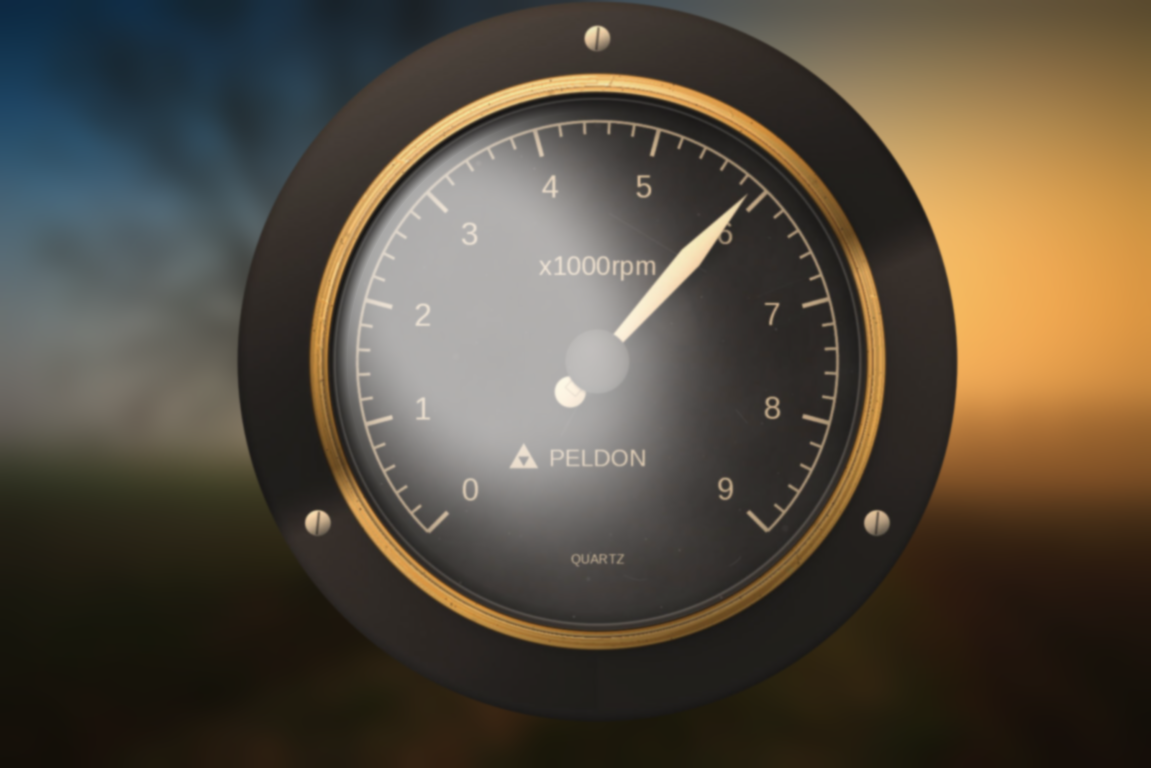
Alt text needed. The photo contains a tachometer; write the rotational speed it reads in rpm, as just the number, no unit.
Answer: 5900
